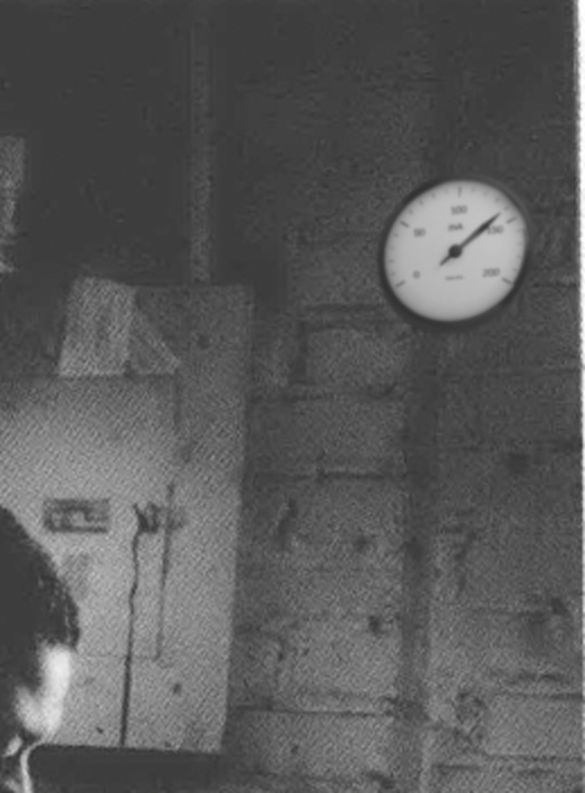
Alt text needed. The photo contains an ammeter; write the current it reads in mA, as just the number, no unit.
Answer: 140
